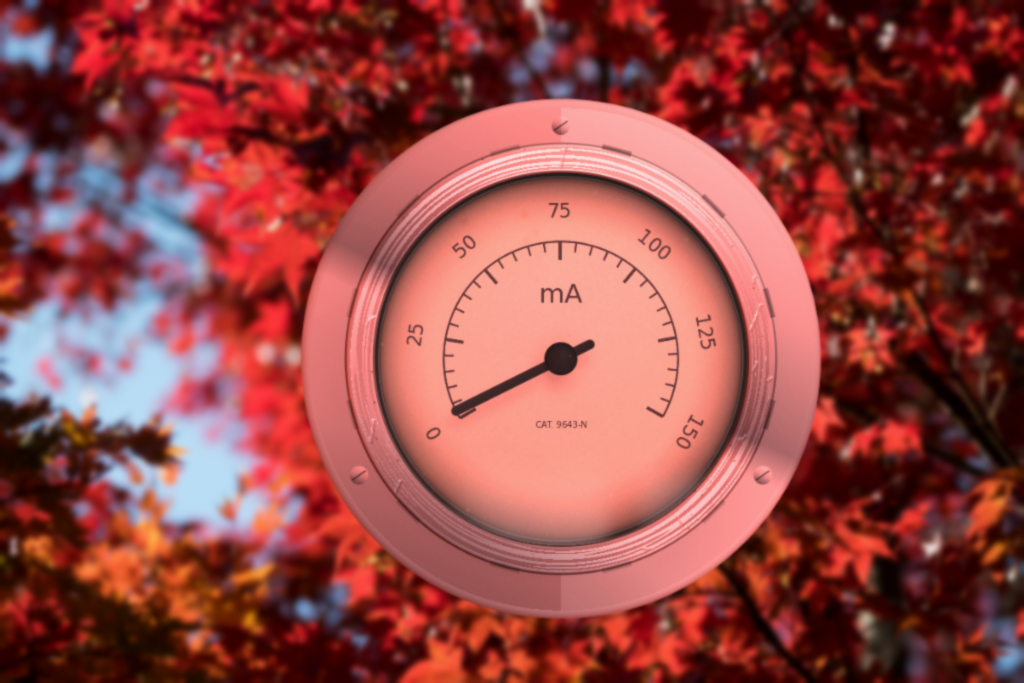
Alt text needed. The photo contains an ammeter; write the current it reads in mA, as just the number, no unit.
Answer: 2.5
